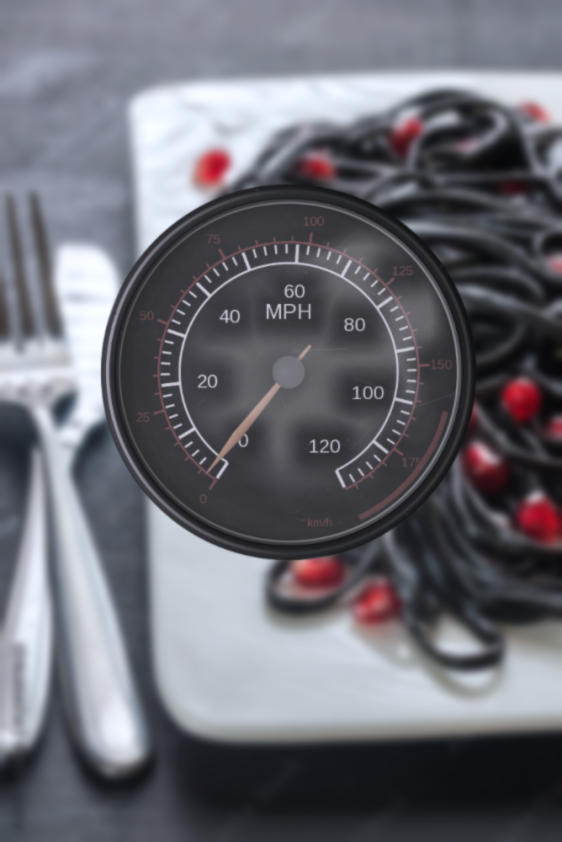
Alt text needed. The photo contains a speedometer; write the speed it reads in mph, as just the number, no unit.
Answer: 2
